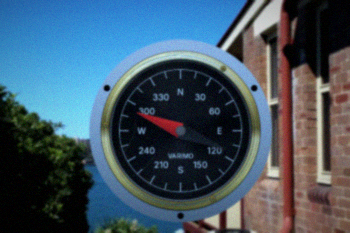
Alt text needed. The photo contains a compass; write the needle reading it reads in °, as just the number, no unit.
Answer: 292.5
